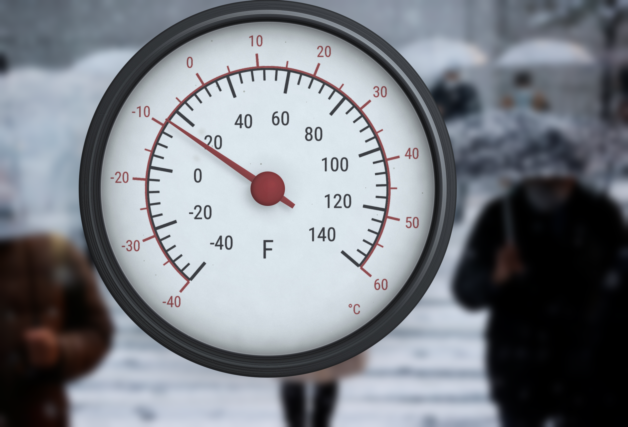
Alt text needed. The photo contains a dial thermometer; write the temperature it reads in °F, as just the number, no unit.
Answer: 16
